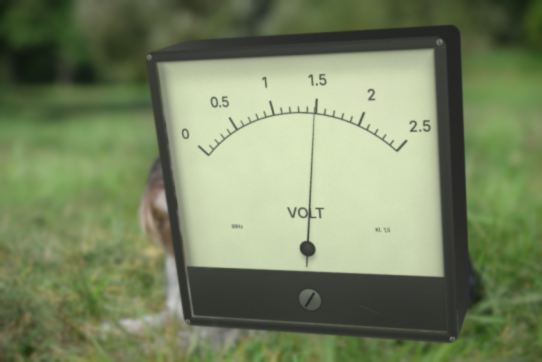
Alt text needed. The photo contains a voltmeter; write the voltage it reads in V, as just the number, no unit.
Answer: 1.5
